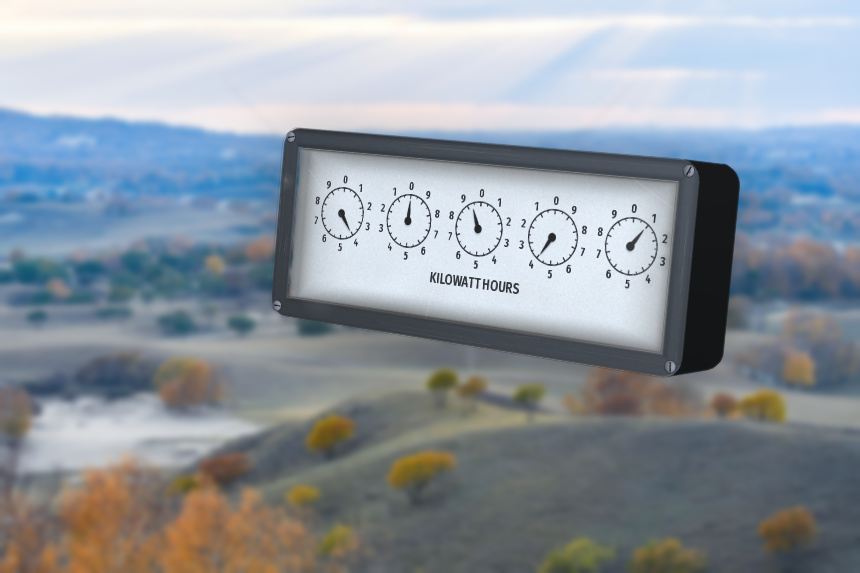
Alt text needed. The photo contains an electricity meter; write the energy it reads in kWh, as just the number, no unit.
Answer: 39941
